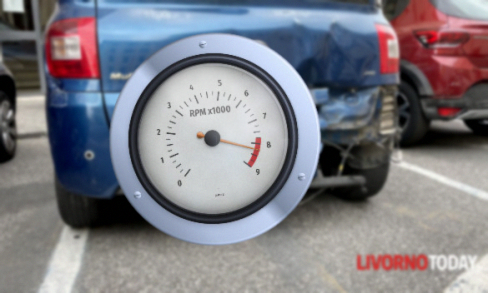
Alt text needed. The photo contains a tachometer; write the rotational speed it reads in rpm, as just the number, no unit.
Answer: 8250
